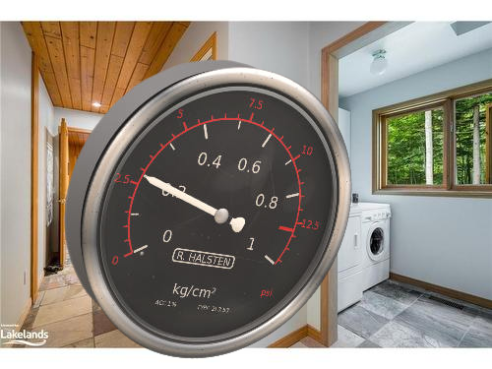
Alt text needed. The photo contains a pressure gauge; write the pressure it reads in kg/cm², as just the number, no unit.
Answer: 0.2
